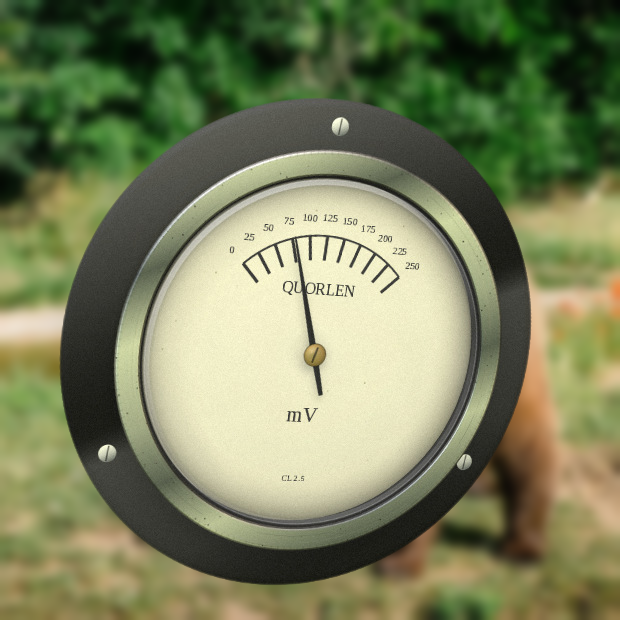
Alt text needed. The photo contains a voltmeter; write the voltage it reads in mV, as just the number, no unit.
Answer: 75
